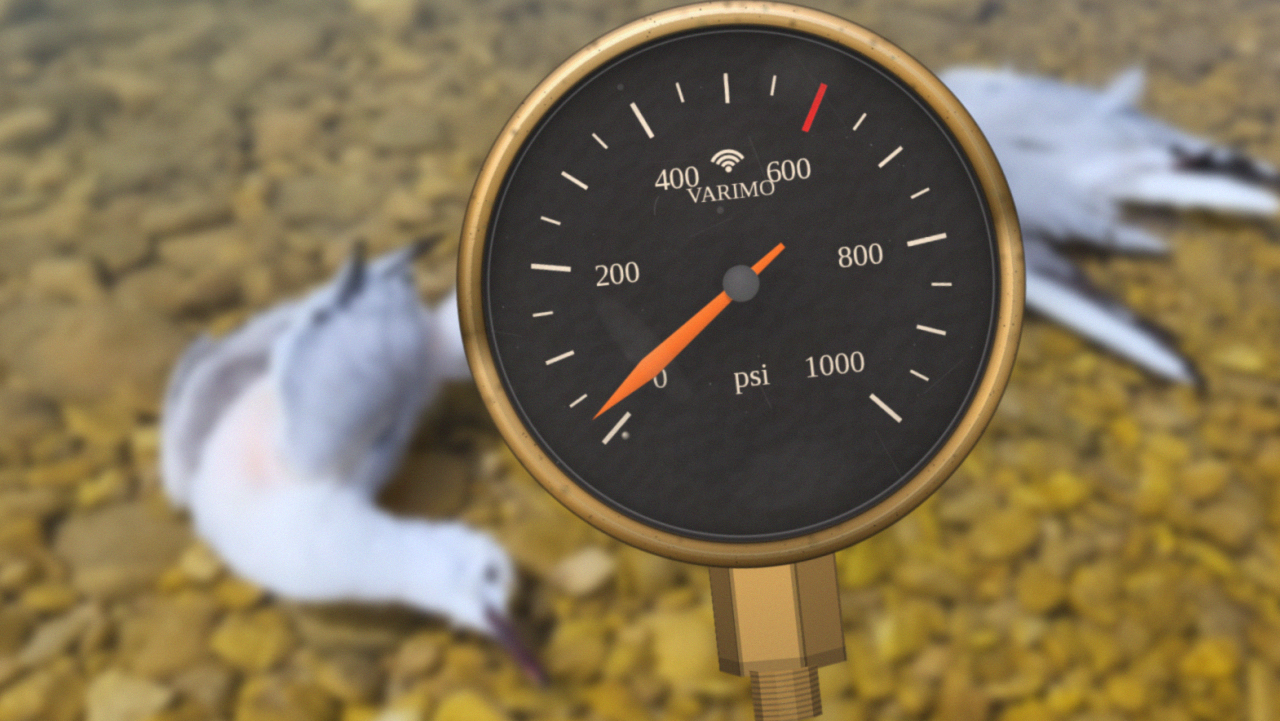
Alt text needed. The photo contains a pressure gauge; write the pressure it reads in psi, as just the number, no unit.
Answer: 25
